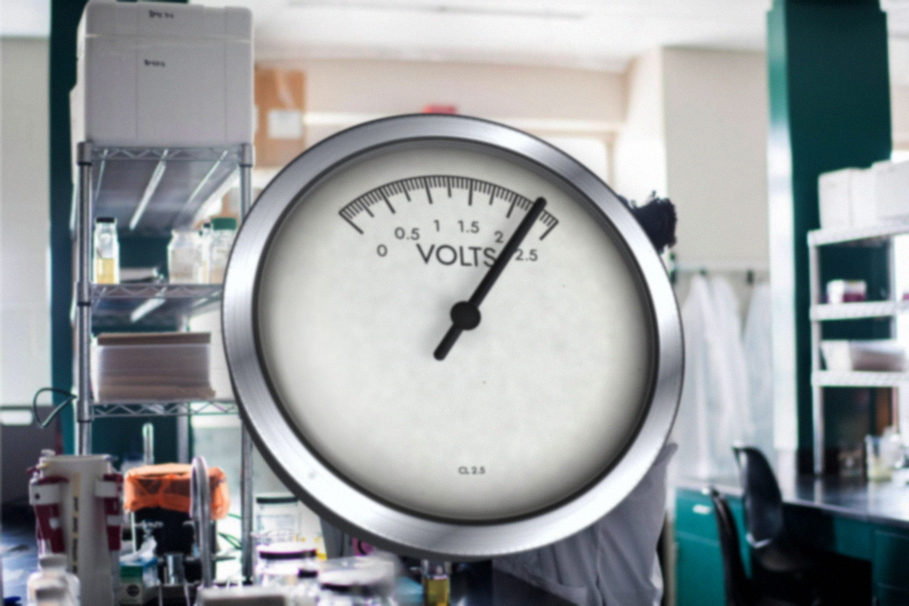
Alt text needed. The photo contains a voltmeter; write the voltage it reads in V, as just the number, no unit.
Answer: 2.25
